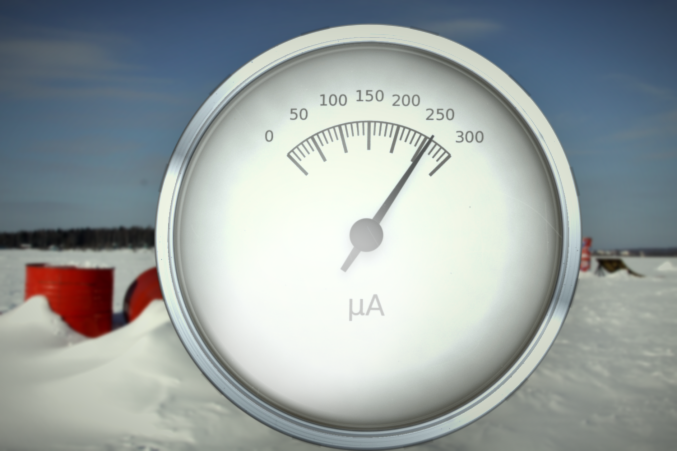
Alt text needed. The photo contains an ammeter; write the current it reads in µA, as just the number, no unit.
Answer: 260
